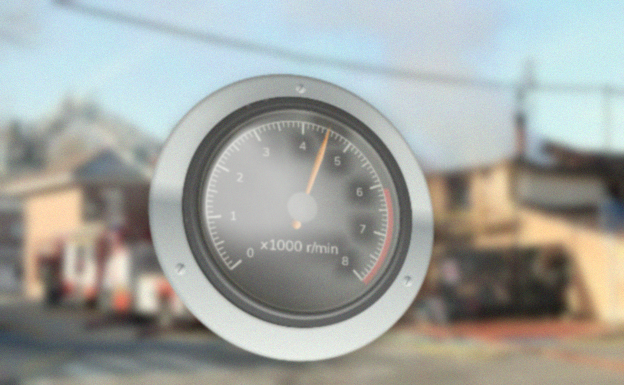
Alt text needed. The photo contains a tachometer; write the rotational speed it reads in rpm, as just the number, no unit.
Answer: 4500
